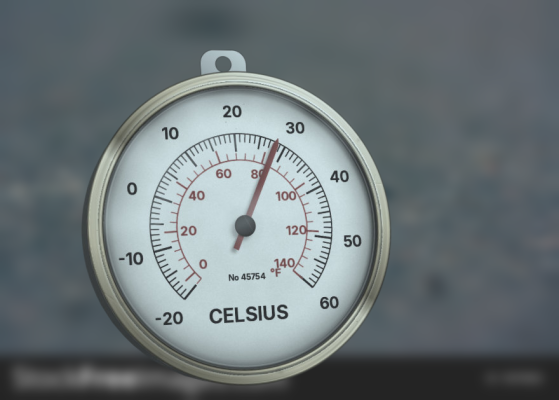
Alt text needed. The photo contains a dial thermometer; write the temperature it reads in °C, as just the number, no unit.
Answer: 28
